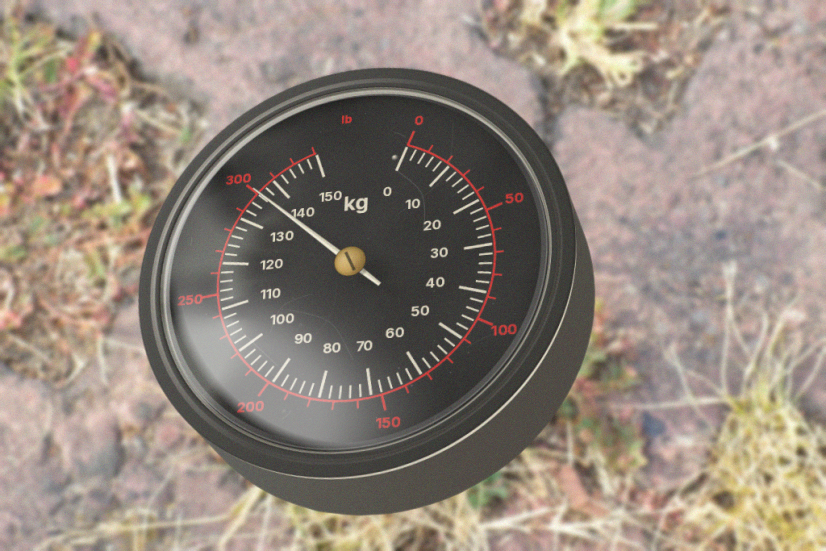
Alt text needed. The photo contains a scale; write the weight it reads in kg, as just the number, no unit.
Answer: 136
